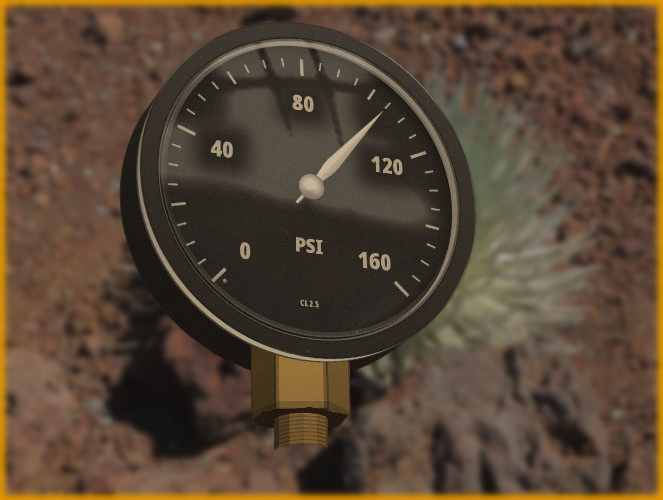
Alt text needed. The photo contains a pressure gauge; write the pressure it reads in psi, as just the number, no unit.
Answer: 105
